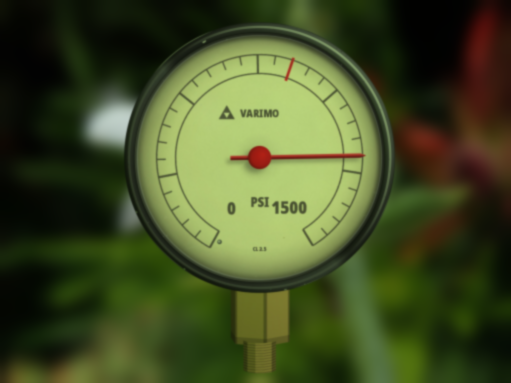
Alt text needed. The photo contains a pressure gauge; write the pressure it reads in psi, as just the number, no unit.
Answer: 1200
